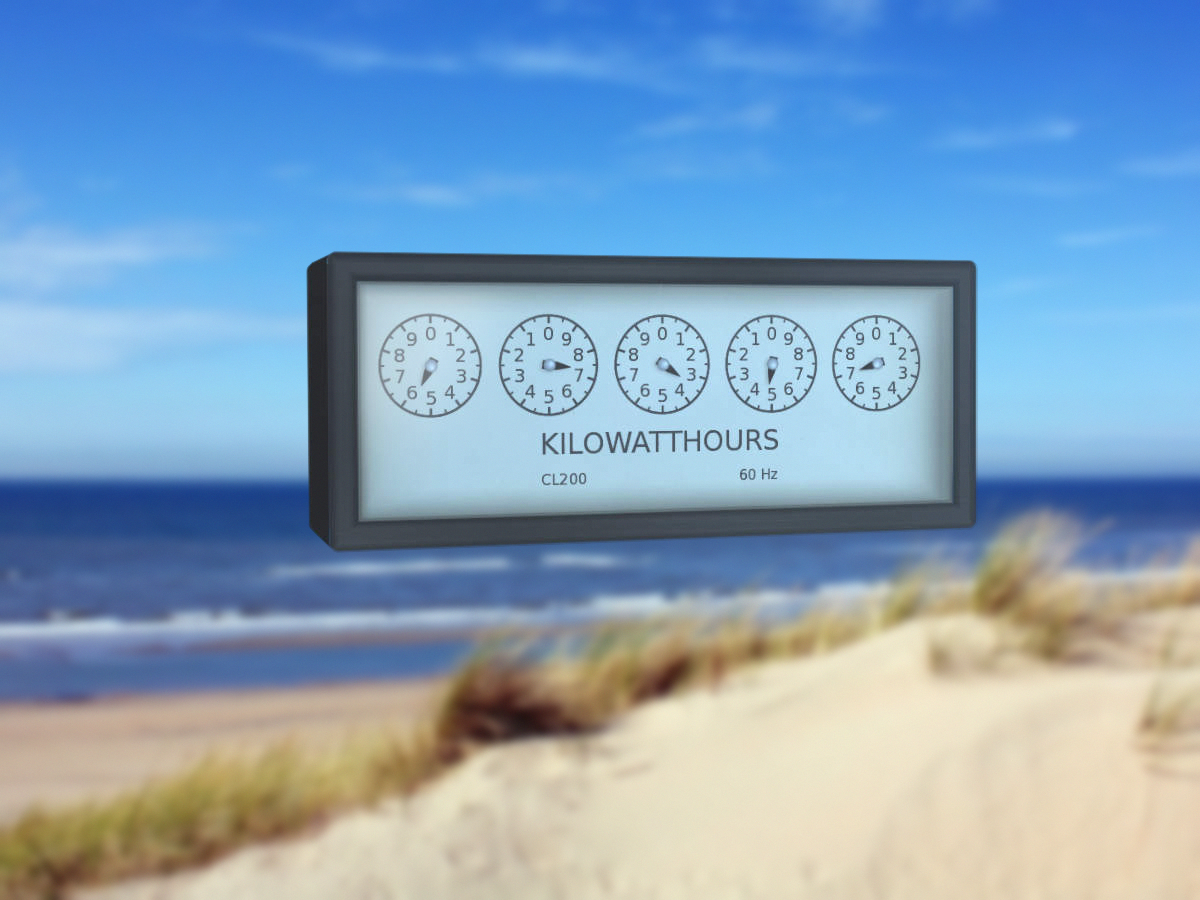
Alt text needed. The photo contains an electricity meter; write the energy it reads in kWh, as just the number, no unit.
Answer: 57347
